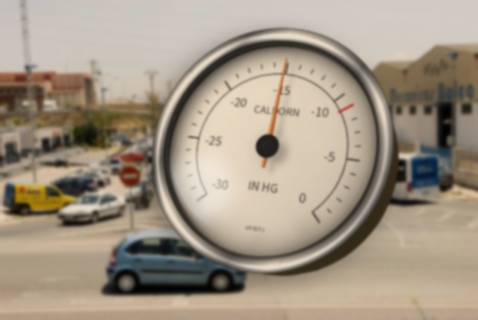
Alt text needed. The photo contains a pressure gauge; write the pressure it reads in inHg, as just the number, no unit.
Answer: -15
